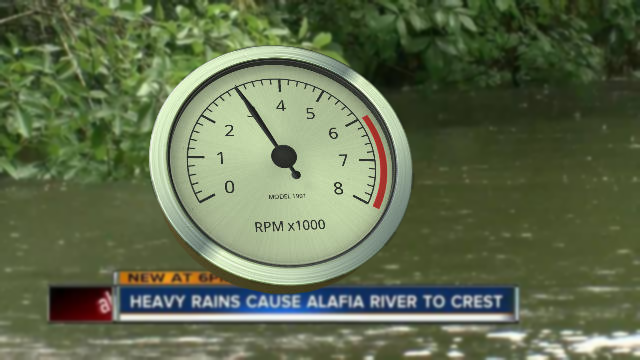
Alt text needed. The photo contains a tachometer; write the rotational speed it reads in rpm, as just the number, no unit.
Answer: 3000
